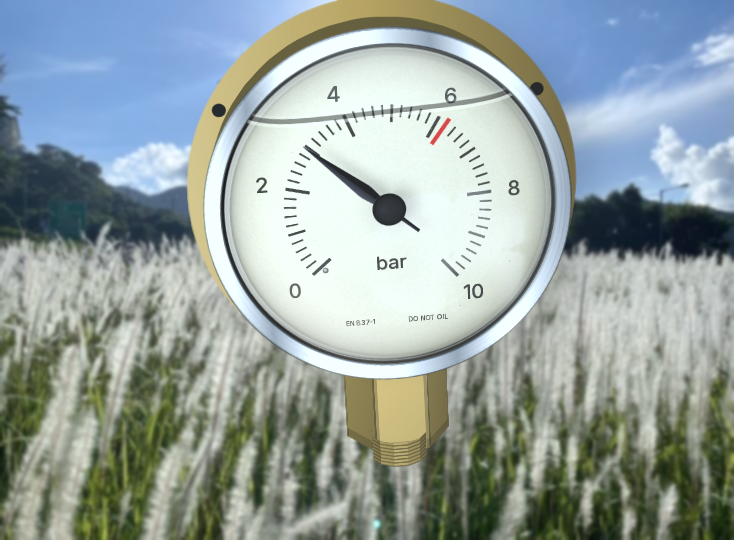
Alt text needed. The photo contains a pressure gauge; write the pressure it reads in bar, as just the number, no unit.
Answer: 3
